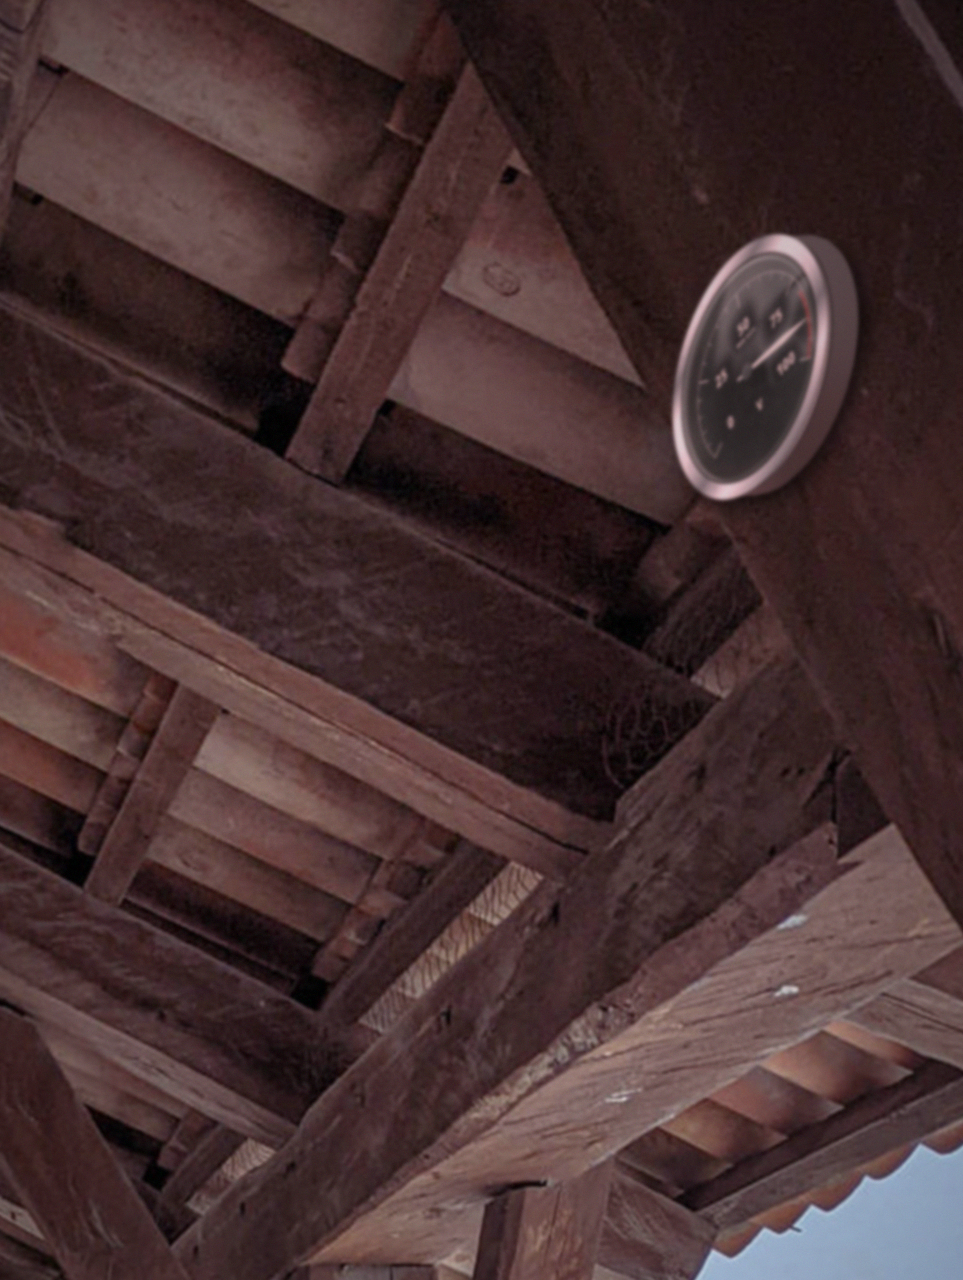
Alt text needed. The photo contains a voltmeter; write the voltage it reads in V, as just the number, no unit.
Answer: 90
